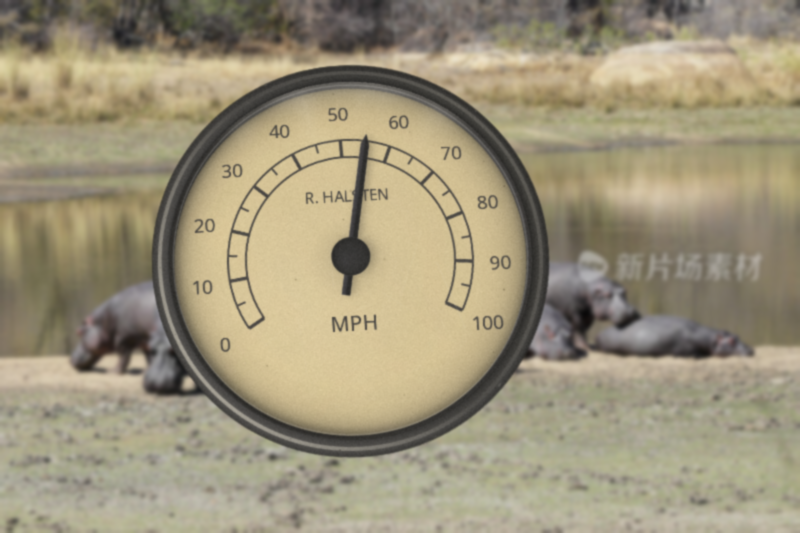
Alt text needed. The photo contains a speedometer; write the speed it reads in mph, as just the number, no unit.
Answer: 55
